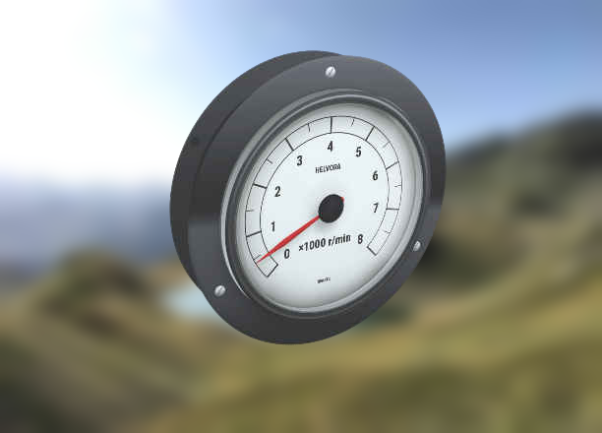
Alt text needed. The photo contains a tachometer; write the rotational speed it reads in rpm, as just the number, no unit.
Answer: 500
